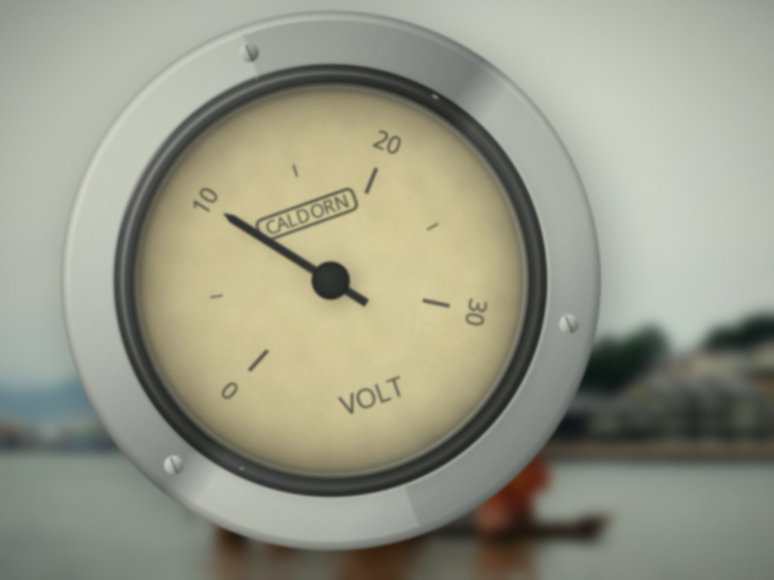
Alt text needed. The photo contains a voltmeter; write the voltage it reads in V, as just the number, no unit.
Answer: 10
